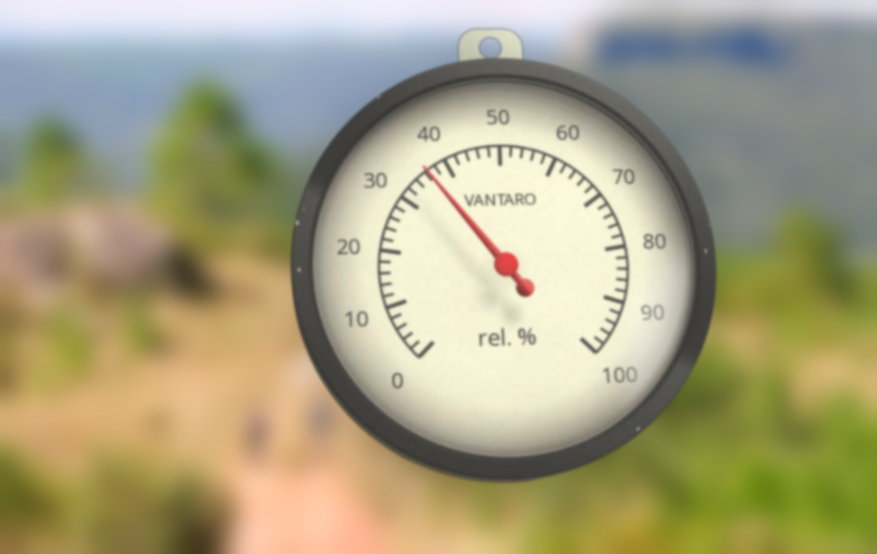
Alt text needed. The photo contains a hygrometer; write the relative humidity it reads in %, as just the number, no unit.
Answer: 36
